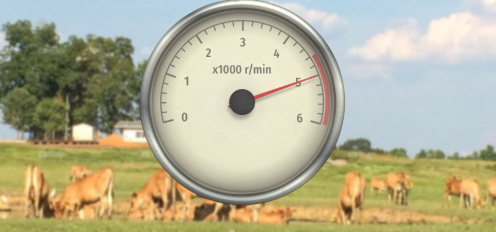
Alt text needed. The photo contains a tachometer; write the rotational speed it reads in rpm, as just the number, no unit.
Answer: 5000
